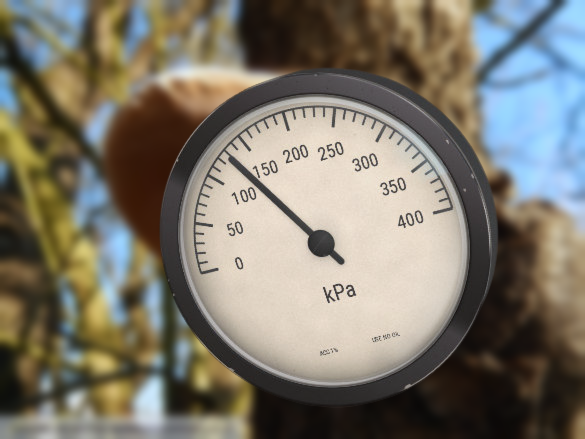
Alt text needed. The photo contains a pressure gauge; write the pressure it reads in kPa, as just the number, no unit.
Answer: 130
